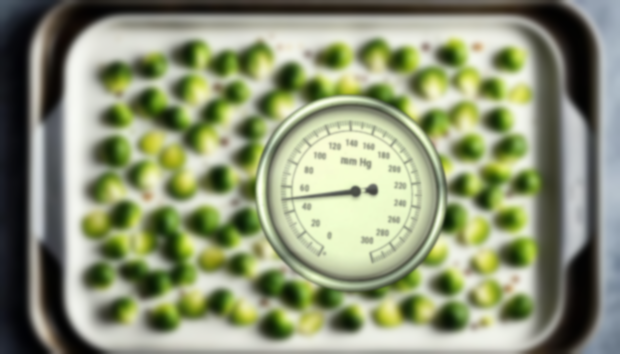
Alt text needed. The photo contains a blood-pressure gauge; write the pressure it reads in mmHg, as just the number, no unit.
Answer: 50
